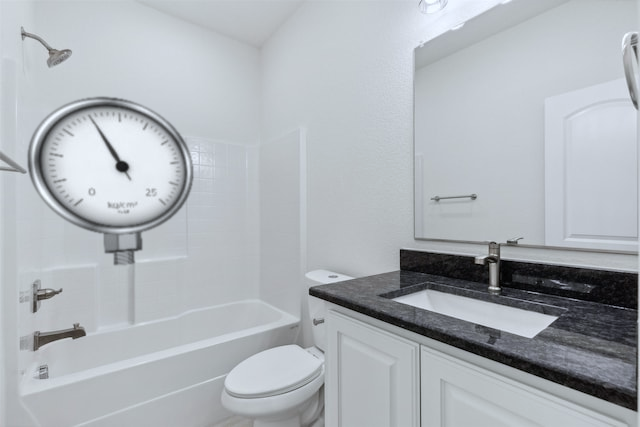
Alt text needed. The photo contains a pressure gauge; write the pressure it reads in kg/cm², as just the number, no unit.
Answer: 10
